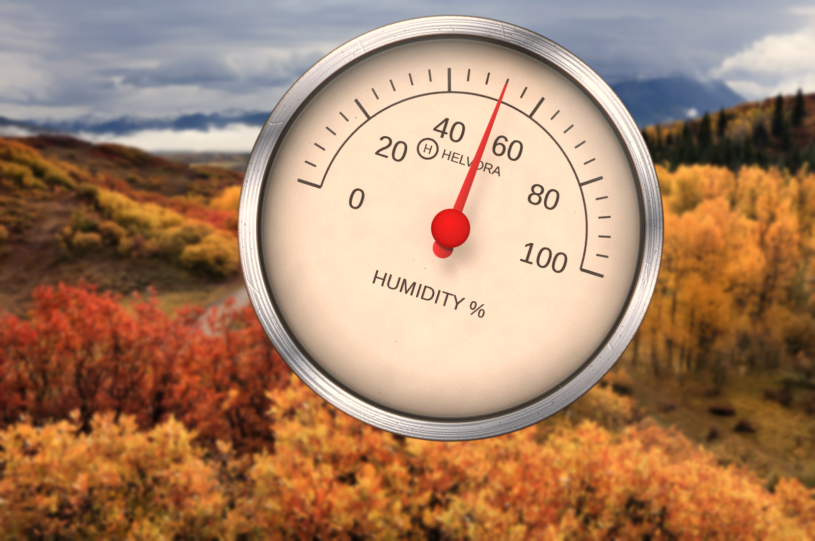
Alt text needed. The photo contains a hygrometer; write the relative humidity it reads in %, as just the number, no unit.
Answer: 52
